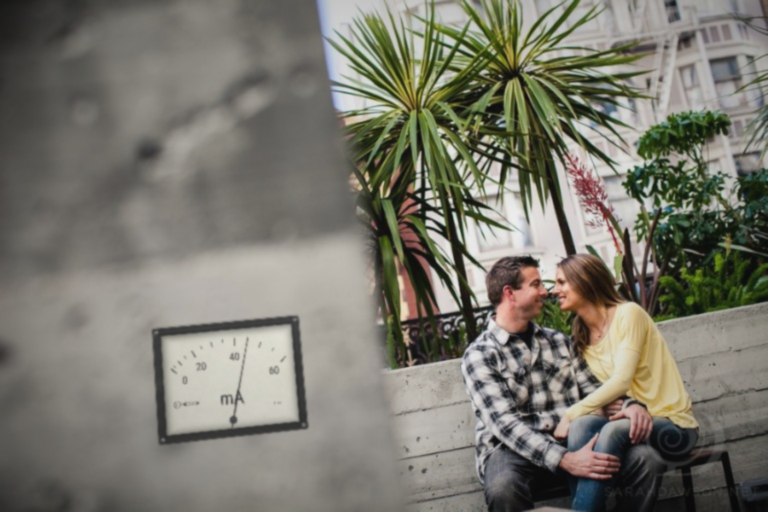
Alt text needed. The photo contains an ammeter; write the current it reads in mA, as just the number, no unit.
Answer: 45
